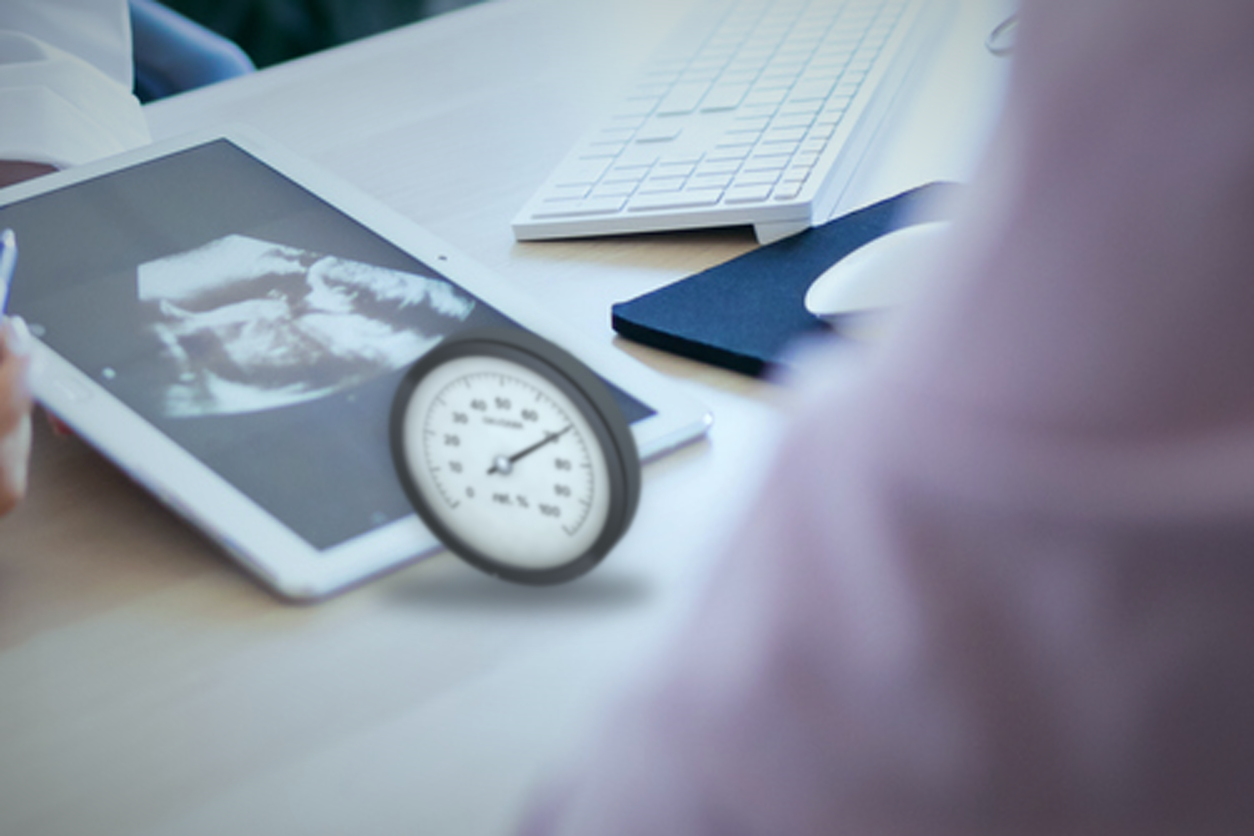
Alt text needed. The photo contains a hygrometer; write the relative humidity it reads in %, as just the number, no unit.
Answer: 70
